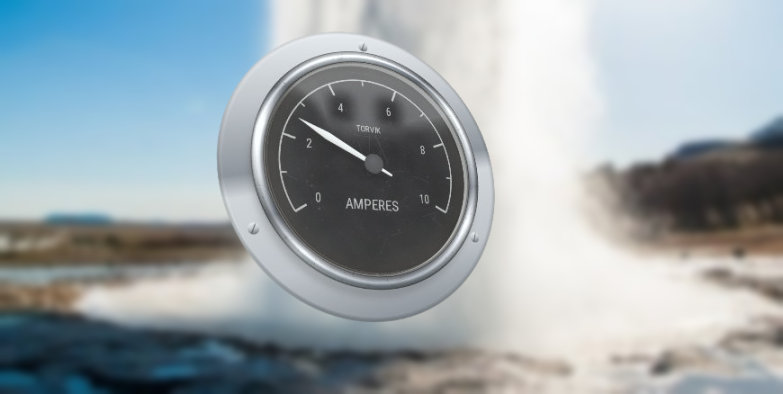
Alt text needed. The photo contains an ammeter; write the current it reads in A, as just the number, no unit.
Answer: 2.5
